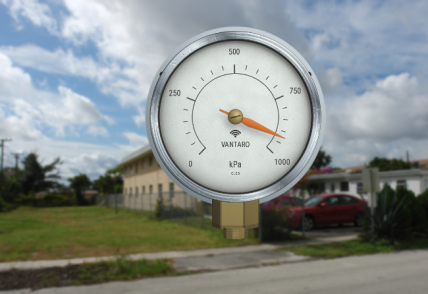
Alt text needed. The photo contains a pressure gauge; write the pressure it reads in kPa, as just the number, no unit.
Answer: 925
